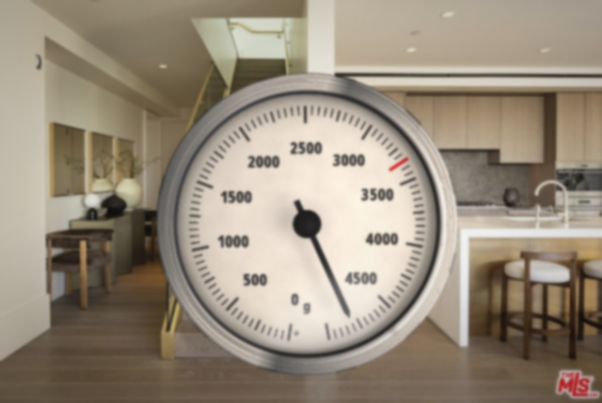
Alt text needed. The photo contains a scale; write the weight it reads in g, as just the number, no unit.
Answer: 4800
